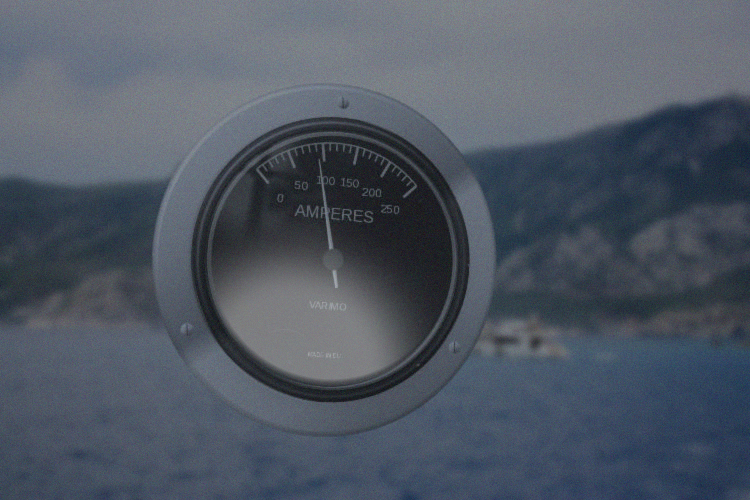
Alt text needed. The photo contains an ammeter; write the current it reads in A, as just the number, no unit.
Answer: 90
